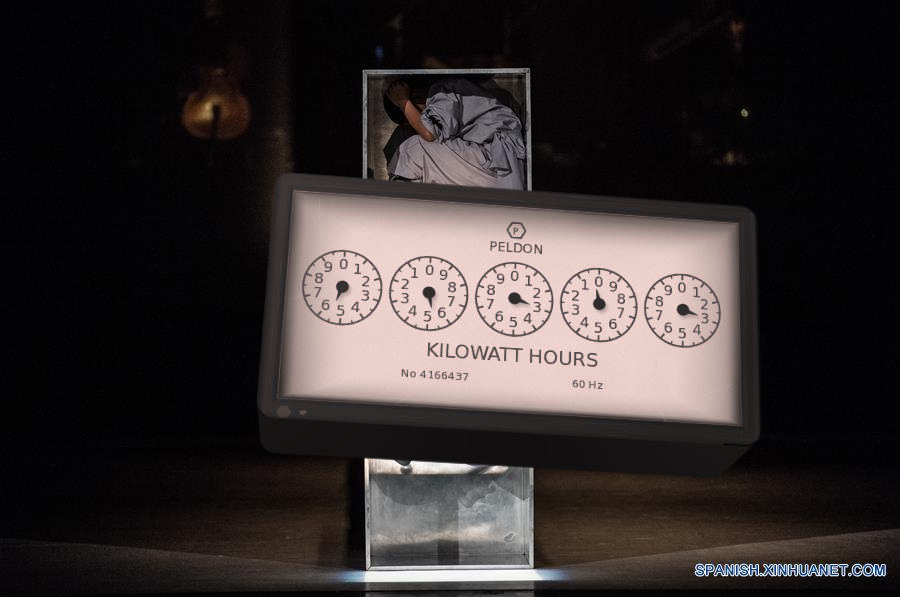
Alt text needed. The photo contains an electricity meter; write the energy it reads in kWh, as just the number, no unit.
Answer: 55303
